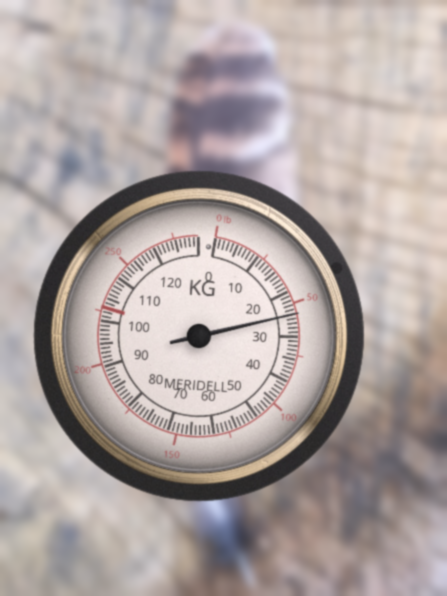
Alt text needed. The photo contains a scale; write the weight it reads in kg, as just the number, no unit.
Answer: 25
